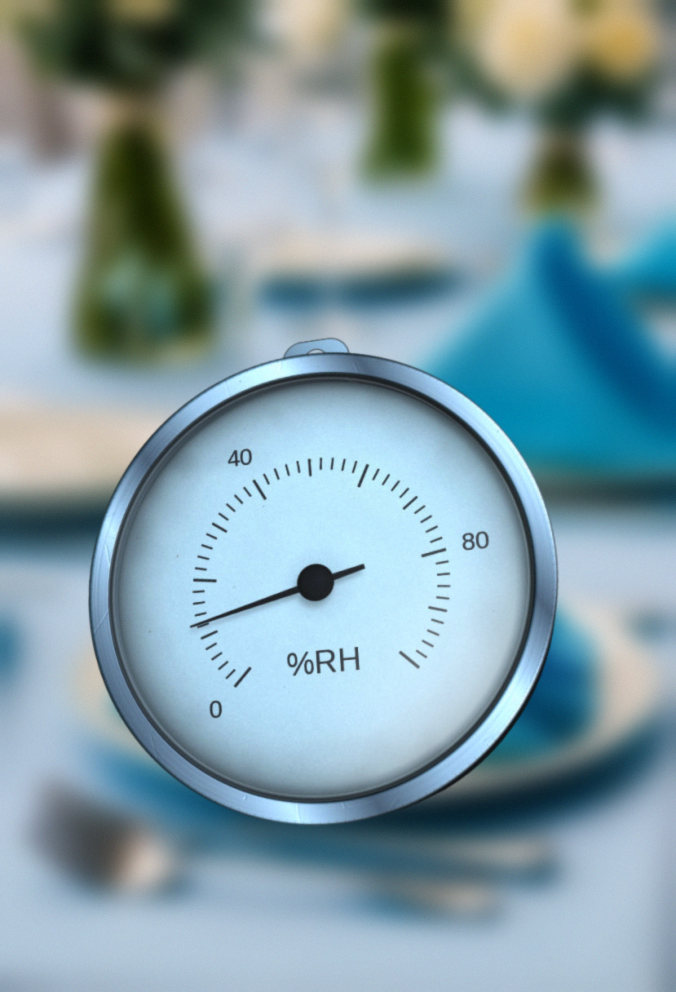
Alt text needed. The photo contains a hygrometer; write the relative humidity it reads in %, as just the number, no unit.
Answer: 12
